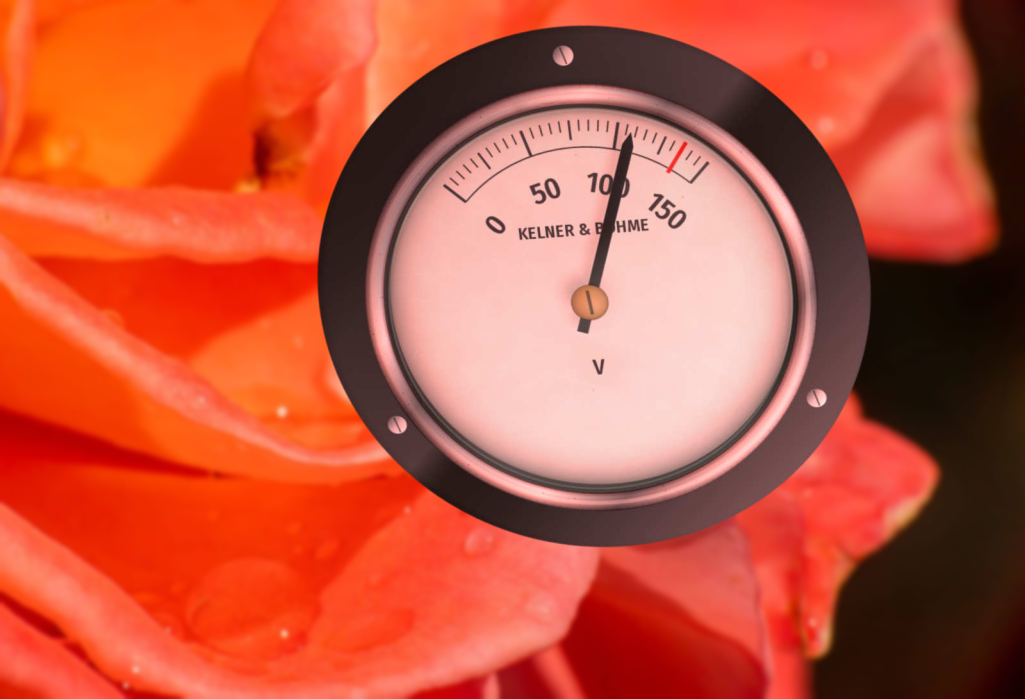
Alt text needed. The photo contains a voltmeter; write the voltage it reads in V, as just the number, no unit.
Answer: 107.5
